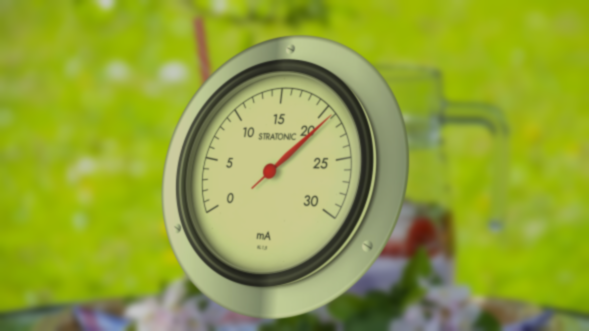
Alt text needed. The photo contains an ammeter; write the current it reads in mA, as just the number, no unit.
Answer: 21
